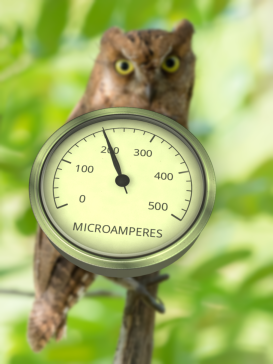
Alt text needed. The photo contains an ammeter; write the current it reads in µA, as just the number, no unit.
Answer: 200
